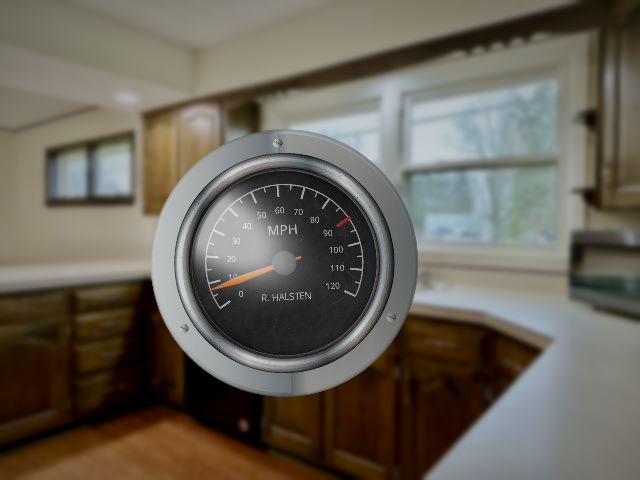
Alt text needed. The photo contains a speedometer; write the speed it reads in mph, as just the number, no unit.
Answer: 7.5
